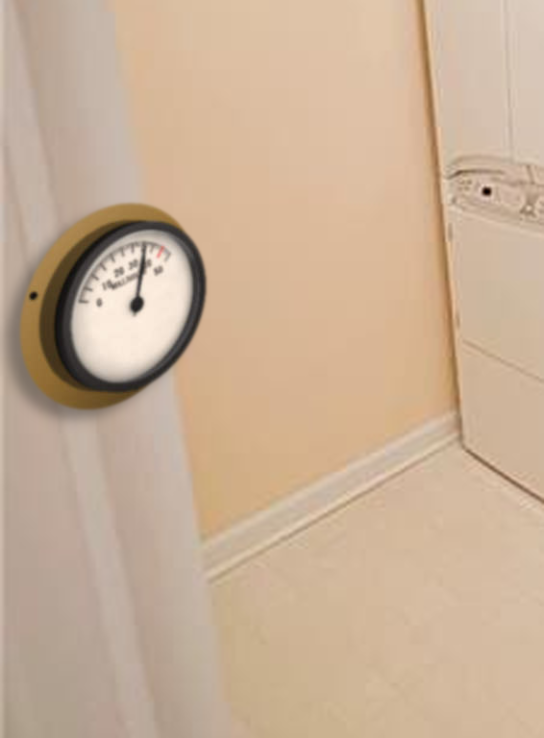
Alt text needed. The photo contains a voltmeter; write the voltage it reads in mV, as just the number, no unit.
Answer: 35
